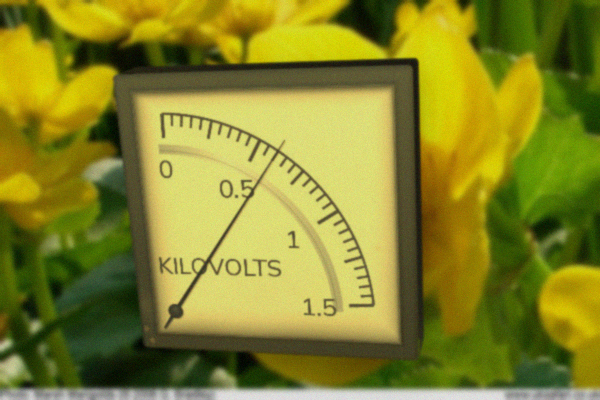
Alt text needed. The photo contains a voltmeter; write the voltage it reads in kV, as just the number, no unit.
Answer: 0.6
